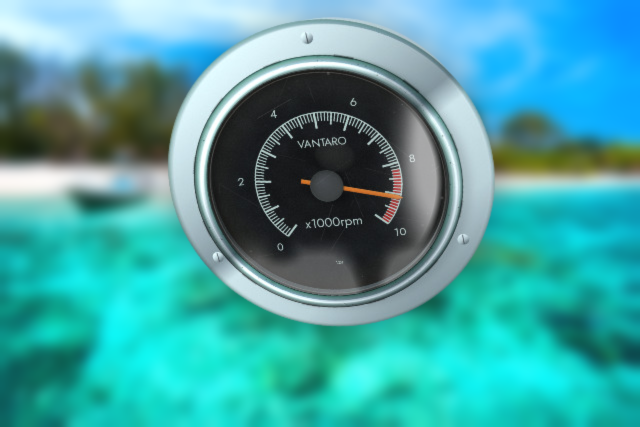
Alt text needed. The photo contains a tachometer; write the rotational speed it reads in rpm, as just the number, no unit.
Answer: 9000
